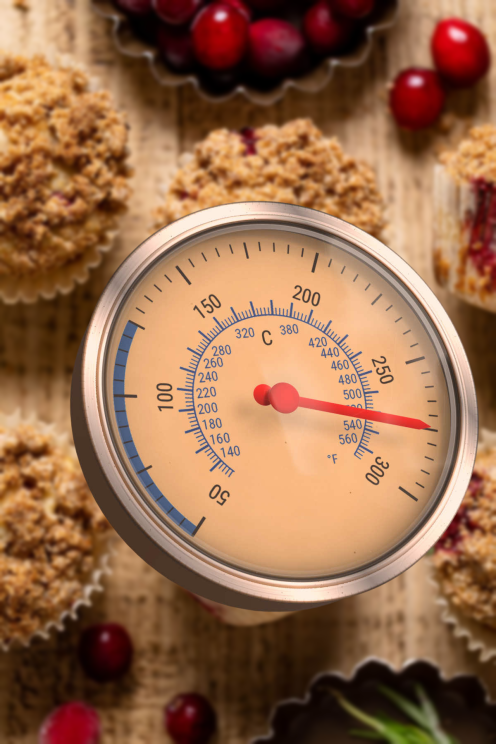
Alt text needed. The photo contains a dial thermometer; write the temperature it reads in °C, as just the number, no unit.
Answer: 275
